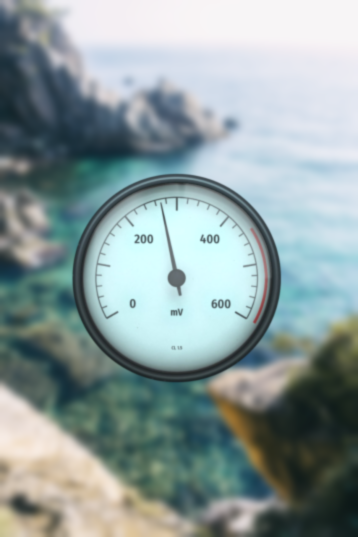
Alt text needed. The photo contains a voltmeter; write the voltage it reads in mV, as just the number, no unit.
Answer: 270
